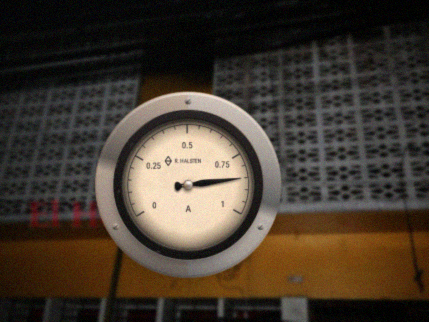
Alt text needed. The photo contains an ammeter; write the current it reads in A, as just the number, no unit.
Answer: 0.85
